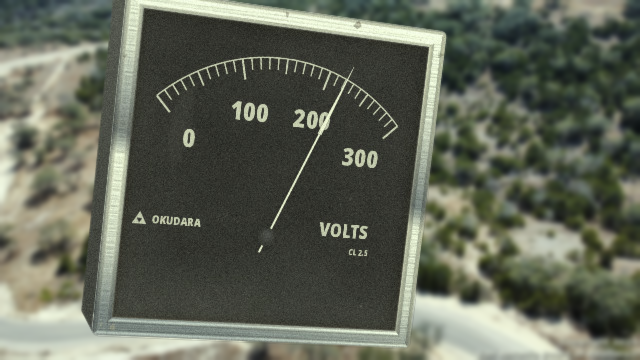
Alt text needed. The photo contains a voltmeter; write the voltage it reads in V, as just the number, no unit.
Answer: 220
